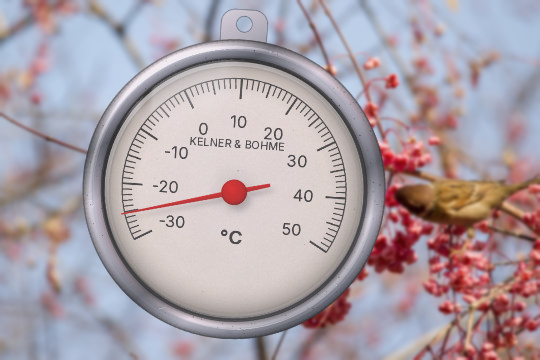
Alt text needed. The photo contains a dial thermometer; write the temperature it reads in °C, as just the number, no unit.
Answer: -25
